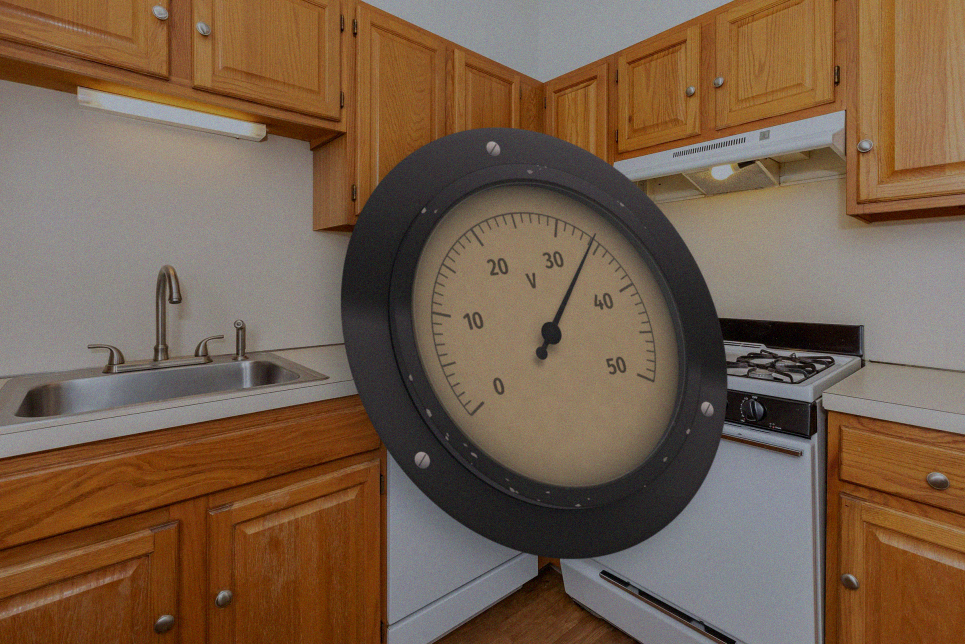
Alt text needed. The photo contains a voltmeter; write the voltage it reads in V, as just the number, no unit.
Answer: 34
